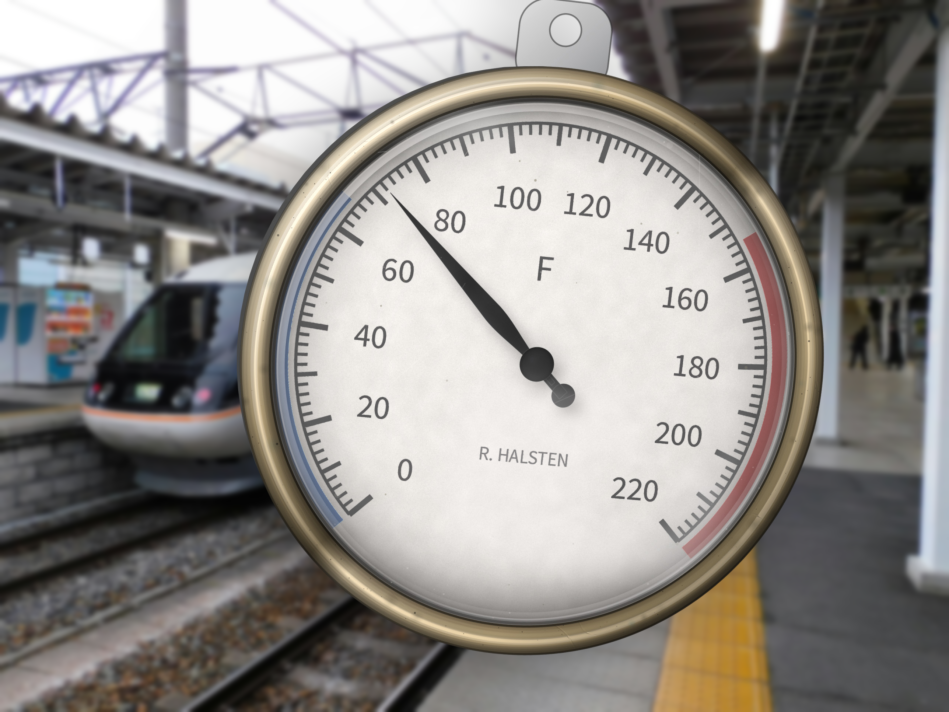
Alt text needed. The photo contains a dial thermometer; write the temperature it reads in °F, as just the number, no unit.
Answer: 72
